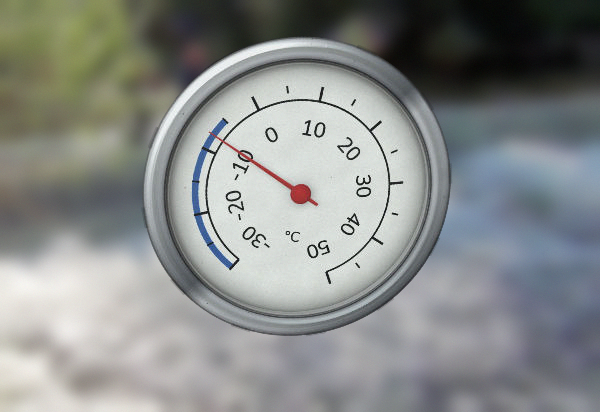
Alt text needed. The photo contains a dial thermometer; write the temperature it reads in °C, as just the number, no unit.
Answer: -7.5
